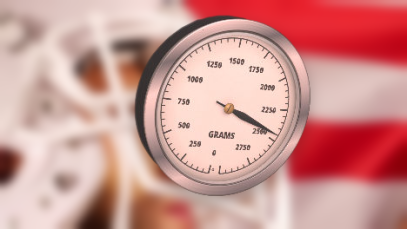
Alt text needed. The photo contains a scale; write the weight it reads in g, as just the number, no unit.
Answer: 2450
